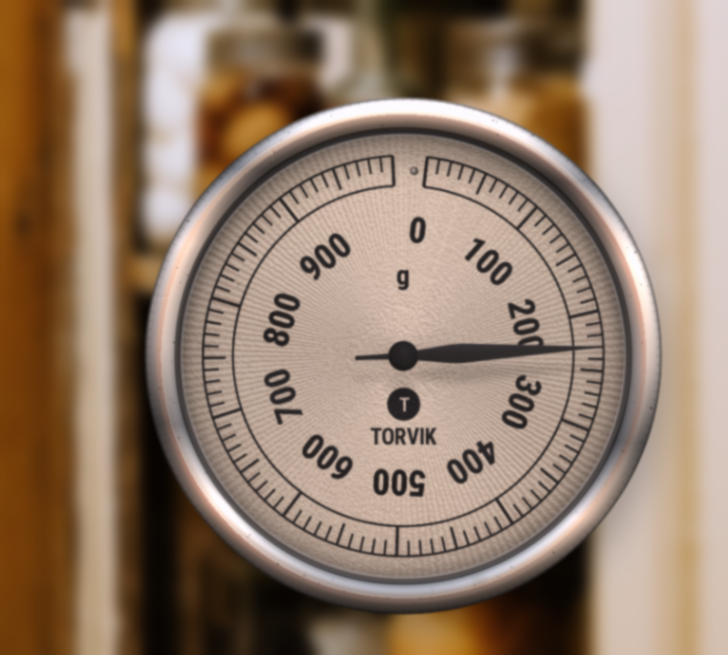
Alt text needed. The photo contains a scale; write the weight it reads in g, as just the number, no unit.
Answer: 230
